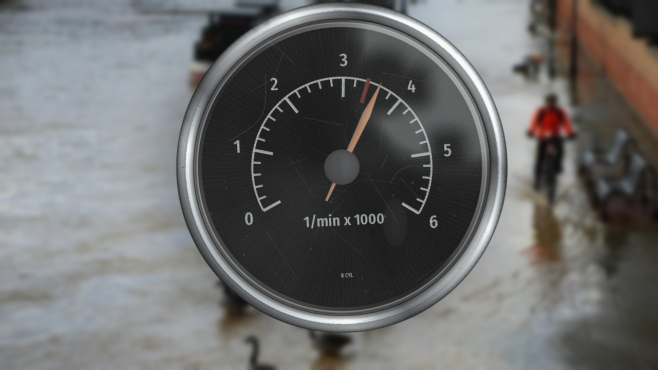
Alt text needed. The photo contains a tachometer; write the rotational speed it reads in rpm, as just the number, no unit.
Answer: 3600
